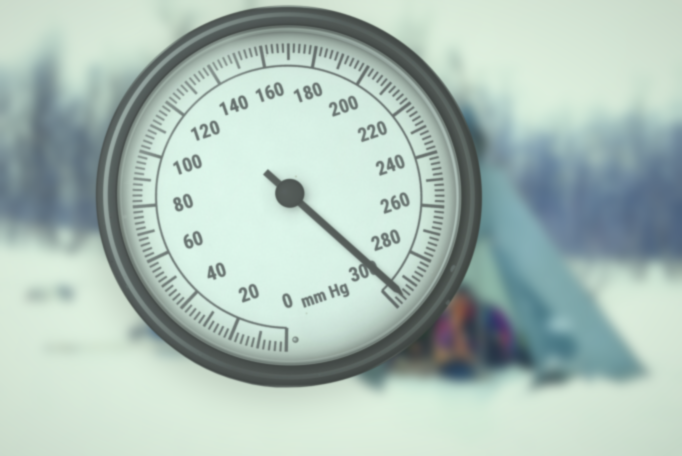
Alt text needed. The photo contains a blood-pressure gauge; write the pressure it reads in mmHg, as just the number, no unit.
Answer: 296
